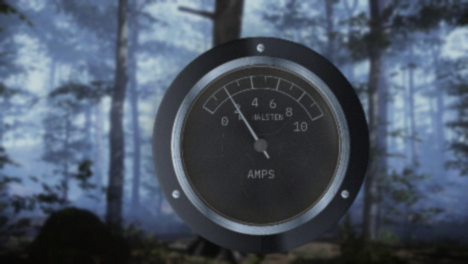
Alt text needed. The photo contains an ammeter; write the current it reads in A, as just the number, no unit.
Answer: 2
